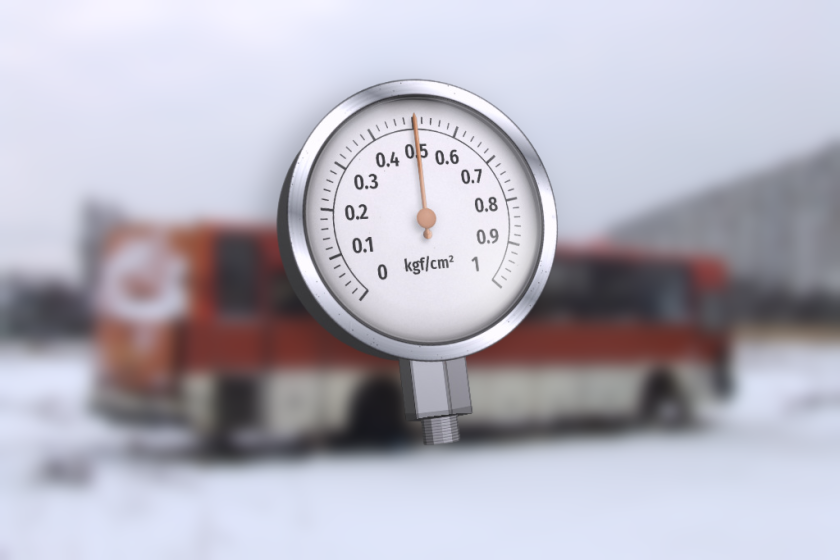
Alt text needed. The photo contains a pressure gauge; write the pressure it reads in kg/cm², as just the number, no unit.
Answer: 0.5
